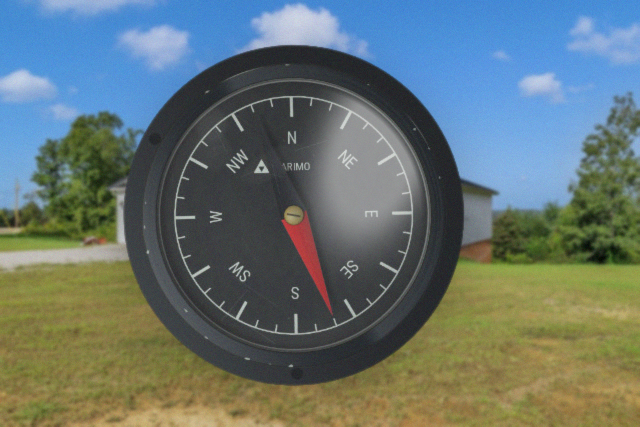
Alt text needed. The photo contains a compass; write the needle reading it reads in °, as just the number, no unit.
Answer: 160
